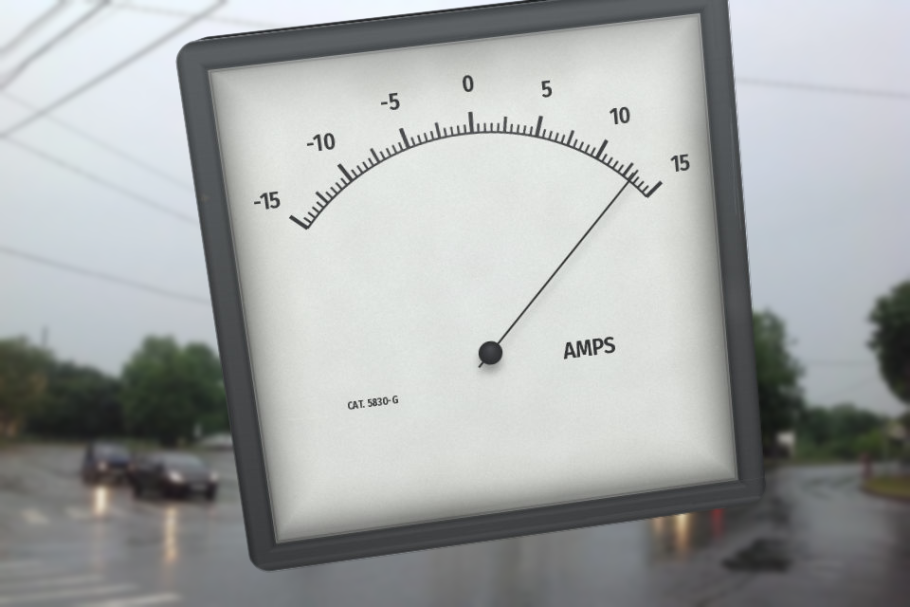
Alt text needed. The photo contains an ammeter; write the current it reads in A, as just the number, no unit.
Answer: 13
